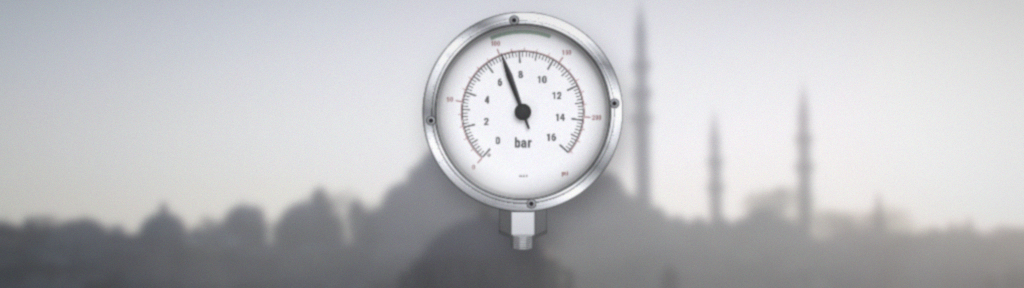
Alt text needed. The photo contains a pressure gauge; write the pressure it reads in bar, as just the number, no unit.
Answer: 7
